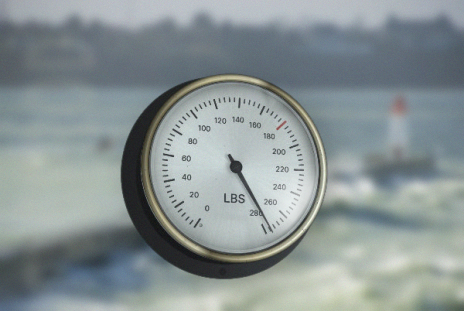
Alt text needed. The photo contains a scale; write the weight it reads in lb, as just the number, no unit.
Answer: 276
